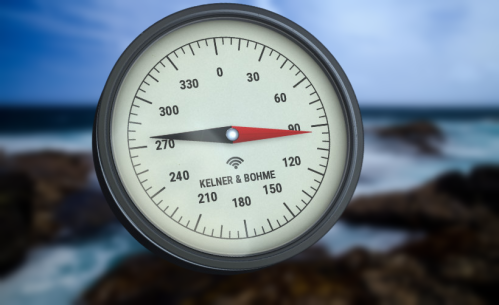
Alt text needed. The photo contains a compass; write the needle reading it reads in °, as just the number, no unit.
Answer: 95
